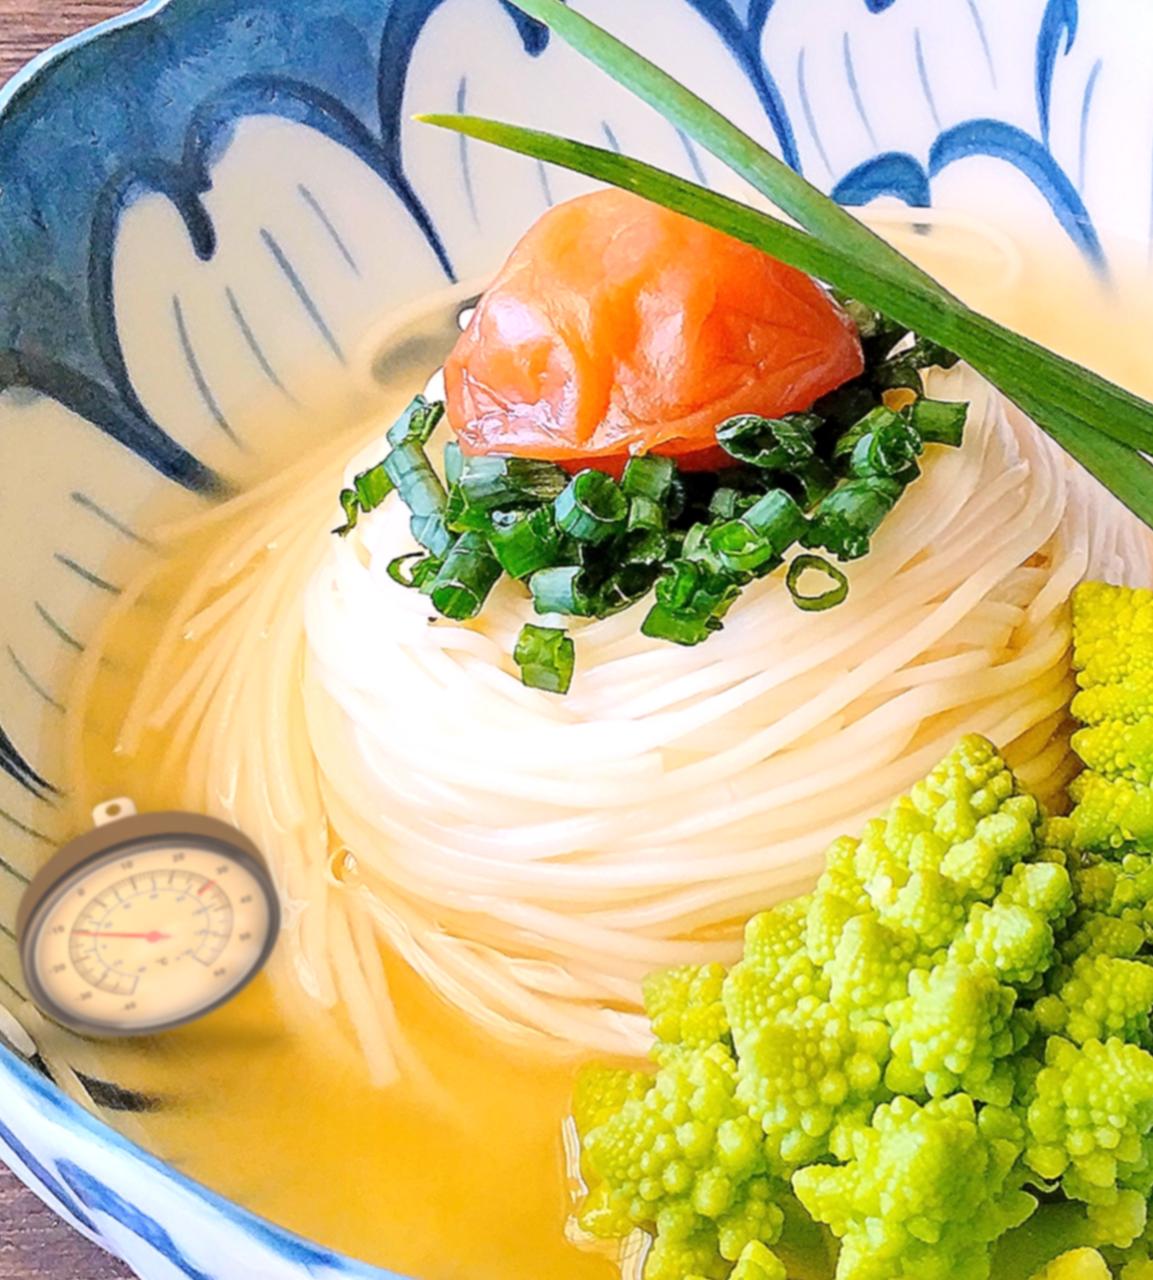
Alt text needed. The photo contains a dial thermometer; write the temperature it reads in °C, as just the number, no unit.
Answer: -10
